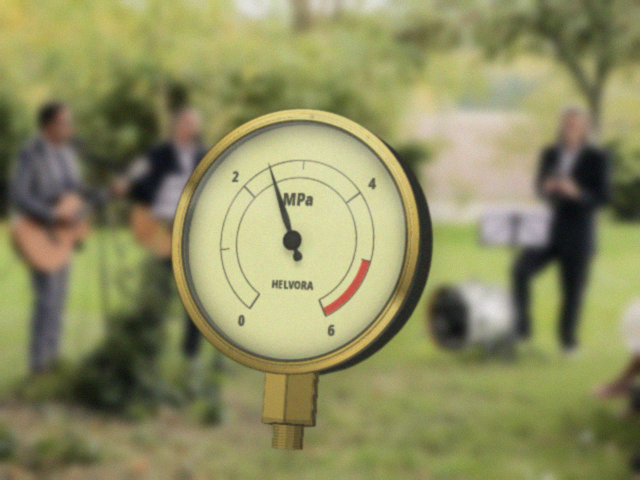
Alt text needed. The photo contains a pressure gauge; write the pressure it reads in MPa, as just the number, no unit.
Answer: 2.5
